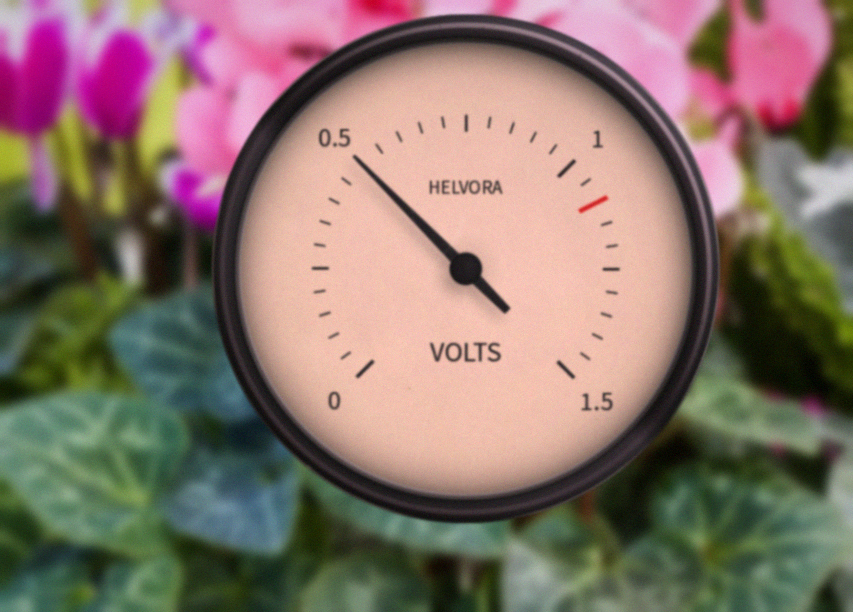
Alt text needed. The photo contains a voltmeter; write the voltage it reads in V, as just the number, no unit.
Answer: 0.5
